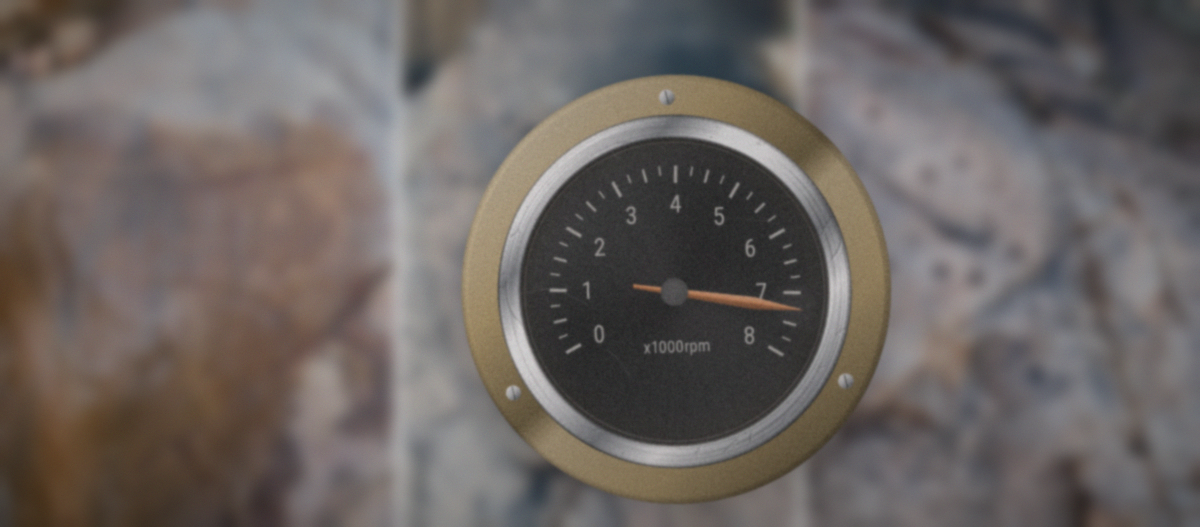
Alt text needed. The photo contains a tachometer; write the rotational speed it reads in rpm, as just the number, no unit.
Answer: 7250
